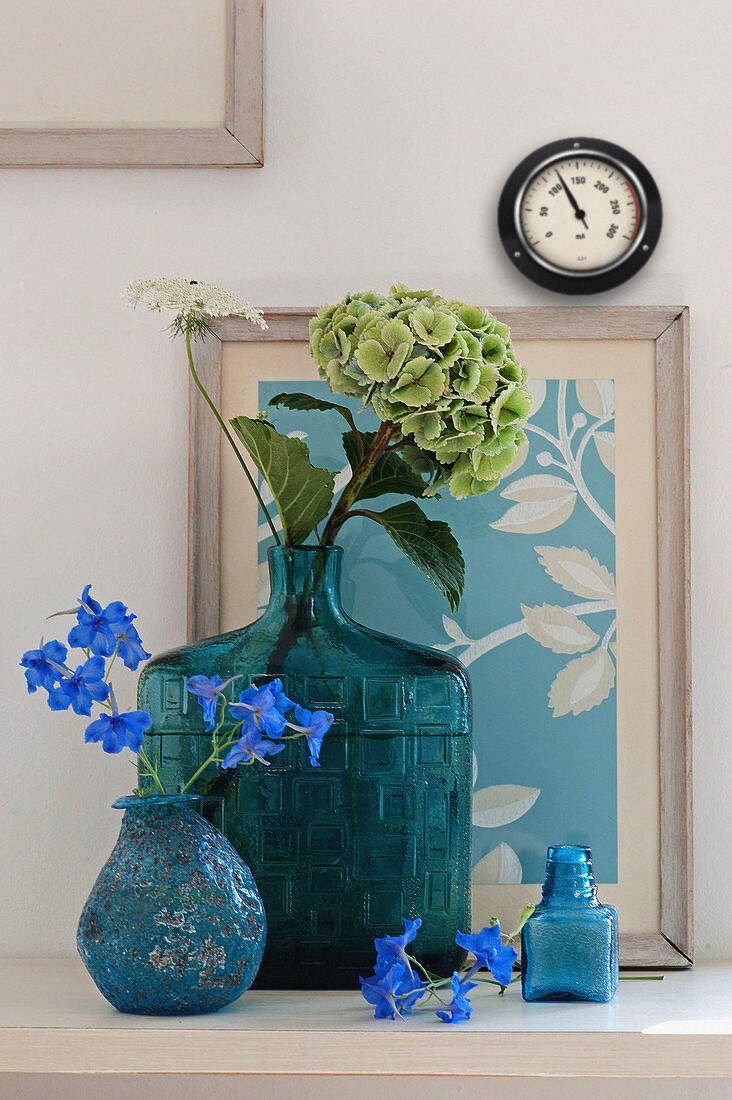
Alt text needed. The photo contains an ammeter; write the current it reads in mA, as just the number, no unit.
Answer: 120
